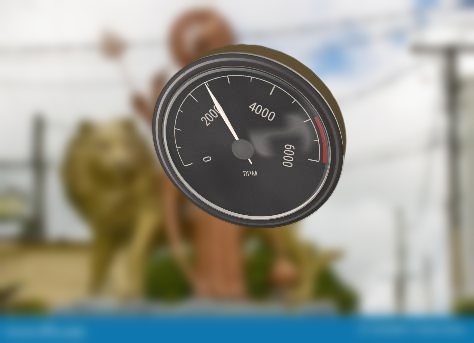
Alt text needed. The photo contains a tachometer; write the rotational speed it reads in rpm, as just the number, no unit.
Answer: 2500
